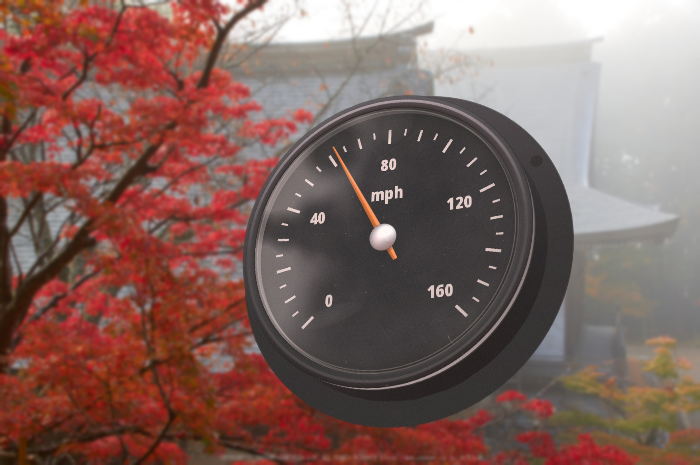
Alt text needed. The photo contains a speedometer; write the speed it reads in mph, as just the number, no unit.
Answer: 62.5
